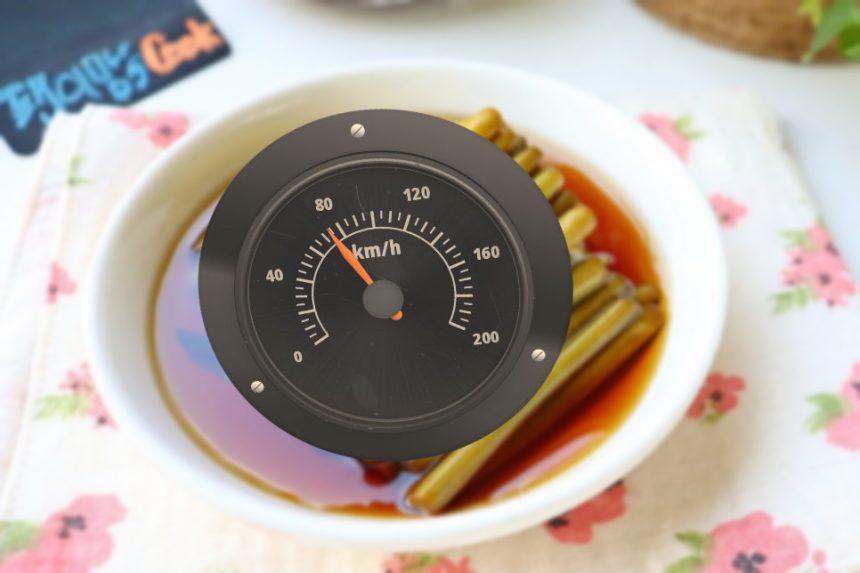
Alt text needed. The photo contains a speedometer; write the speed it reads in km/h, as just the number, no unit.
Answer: 75
